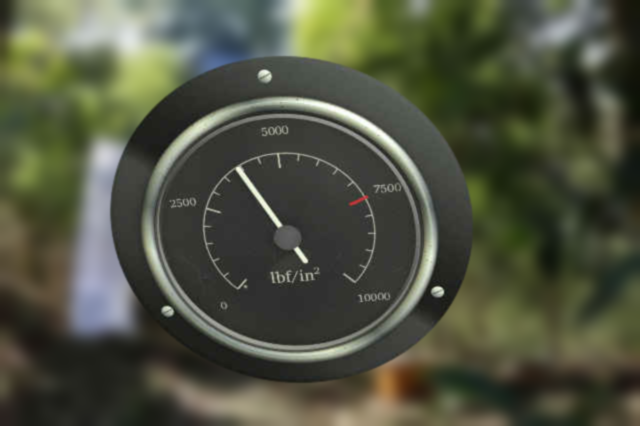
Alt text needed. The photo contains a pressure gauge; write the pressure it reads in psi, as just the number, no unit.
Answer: 4000
